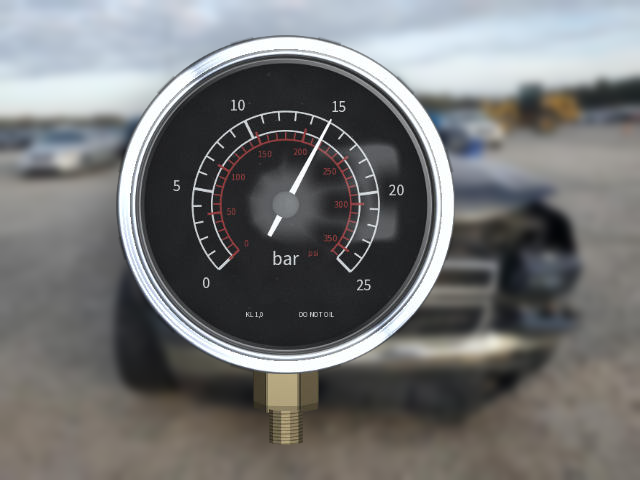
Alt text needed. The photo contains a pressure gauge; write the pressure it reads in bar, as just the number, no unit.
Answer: 15
